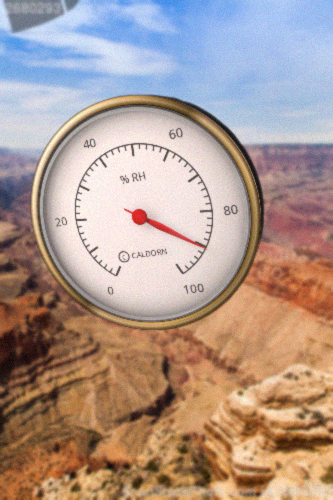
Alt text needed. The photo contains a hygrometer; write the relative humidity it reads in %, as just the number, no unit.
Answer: 90
